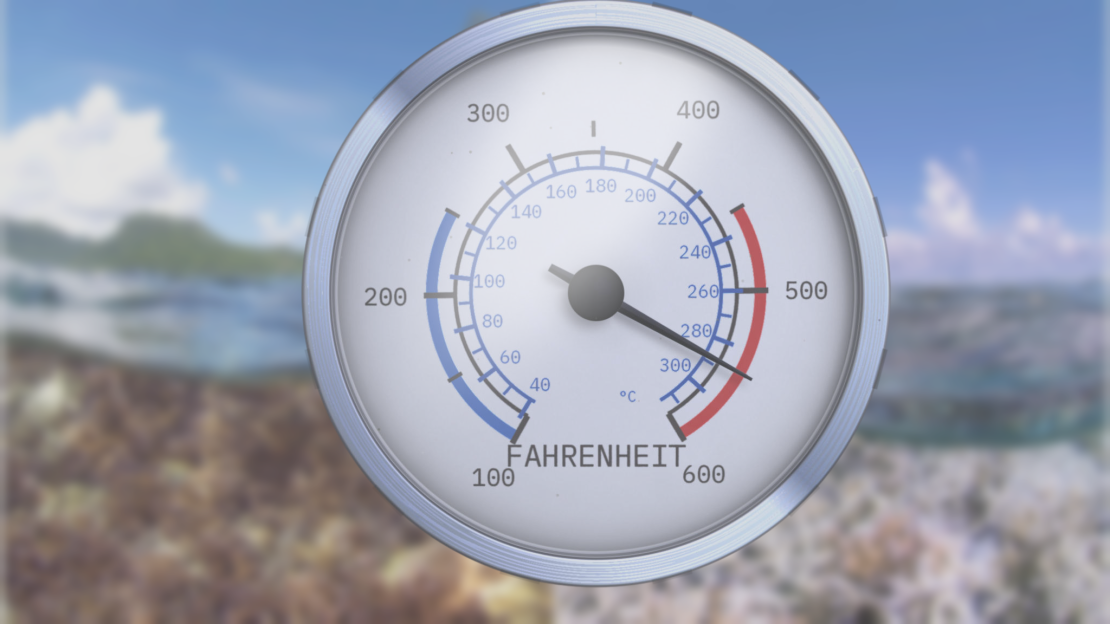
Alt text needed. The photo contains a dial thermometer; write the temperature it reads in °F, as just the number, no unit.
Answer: 550
